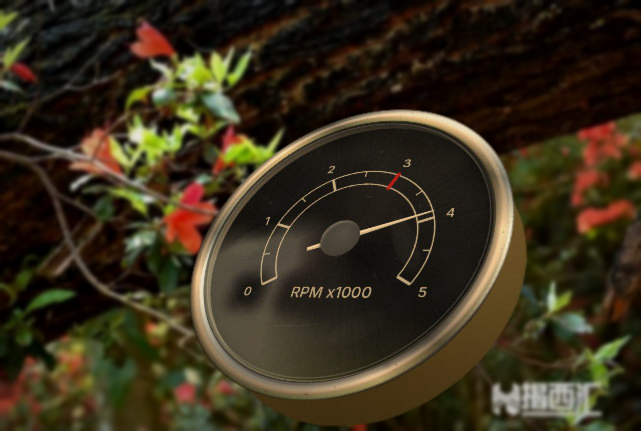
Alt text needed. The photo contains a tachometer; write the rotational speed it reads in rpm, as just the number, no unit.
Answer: 4000
